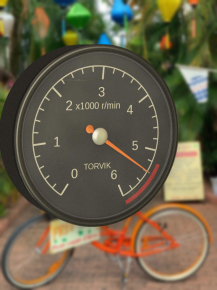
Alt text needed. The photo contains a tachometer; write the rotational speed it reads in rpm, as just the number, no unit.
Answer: 5400
